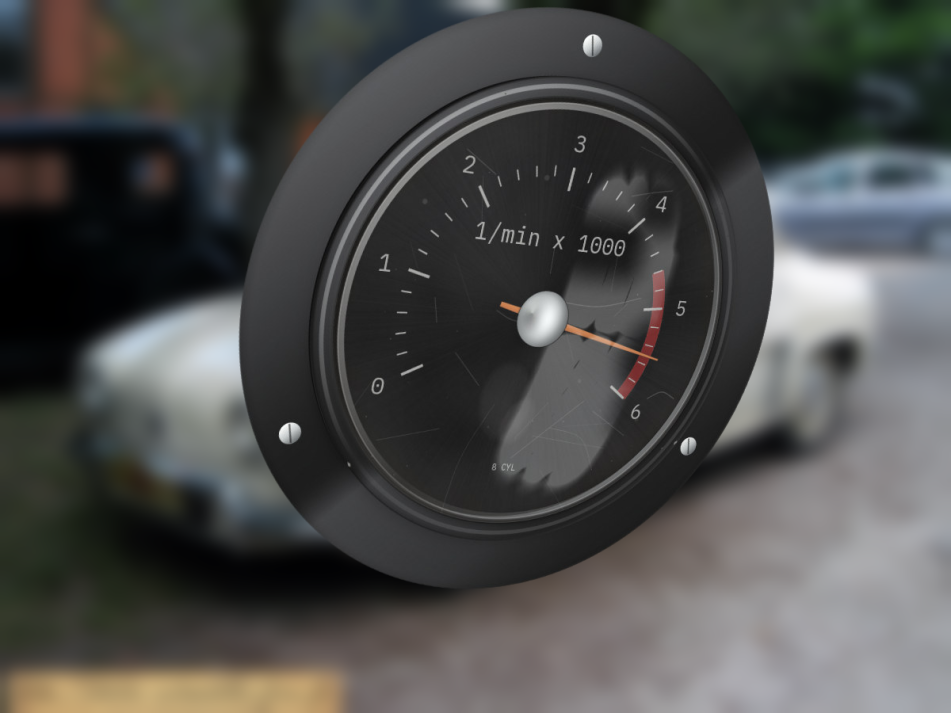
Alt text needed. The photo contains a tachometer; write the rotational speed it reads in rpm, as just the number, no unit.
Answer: 5500
